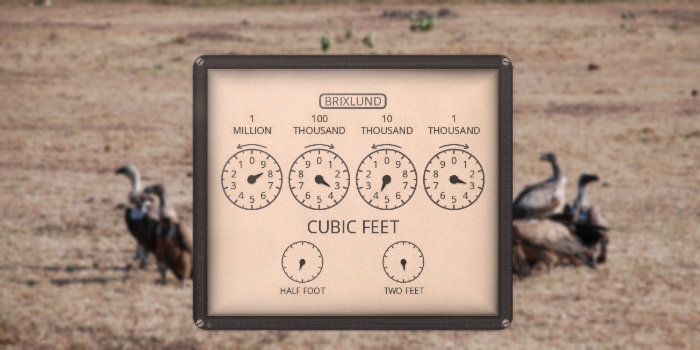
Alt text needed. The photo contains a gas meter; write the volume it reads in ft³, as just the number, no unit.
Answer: 834300
